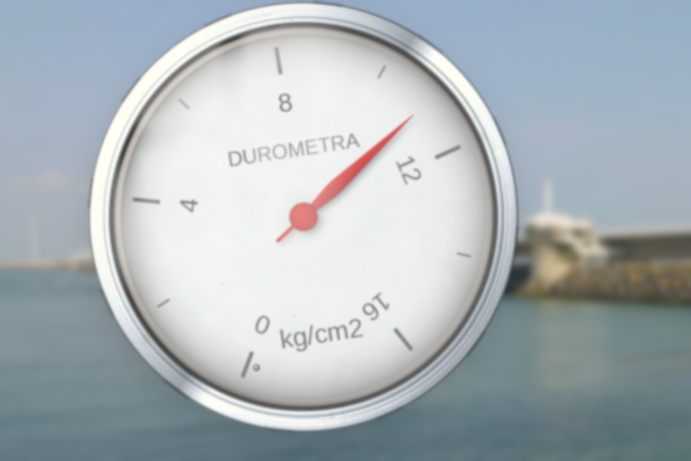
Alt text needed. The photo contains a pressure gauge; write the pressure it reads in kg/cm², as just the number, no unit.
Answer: 11
